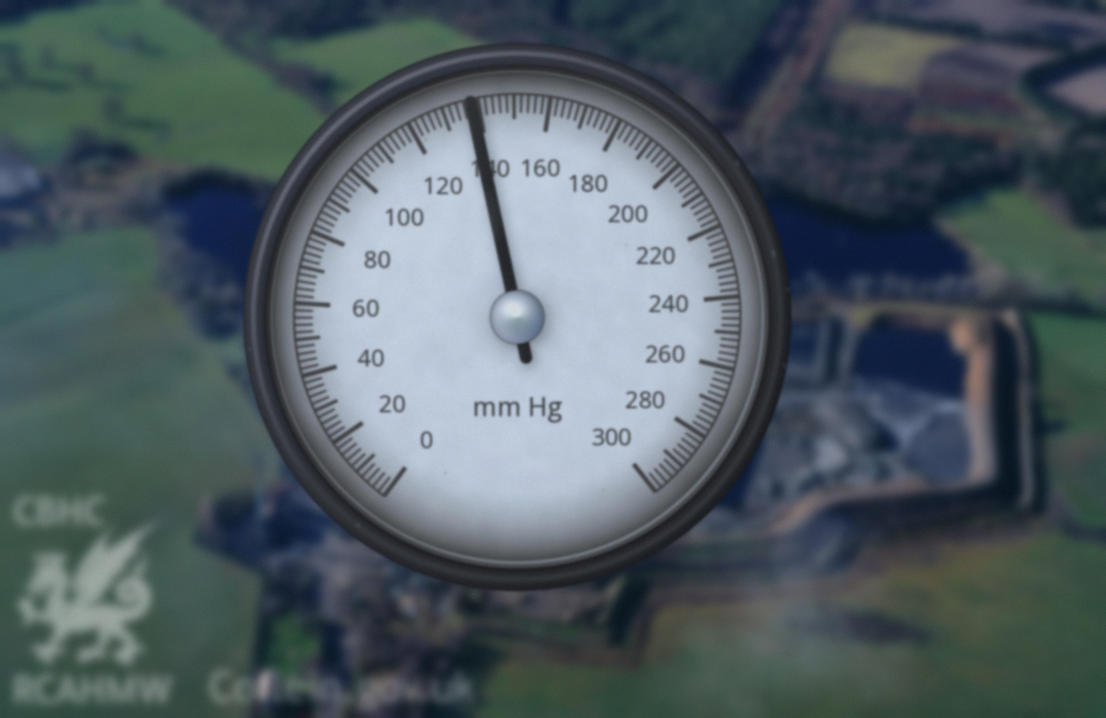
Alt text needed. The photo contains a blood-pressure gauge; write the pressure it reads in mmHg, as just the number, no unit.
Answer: 138
